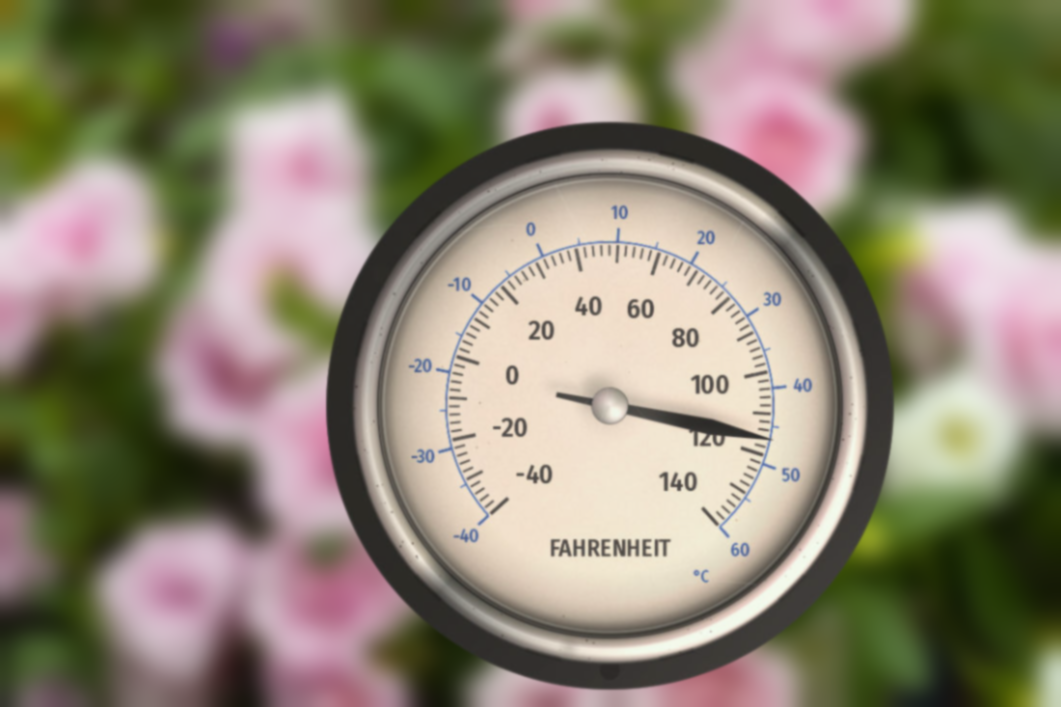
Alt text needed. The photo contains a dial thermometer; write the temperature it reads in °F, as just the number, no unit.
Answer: 116
